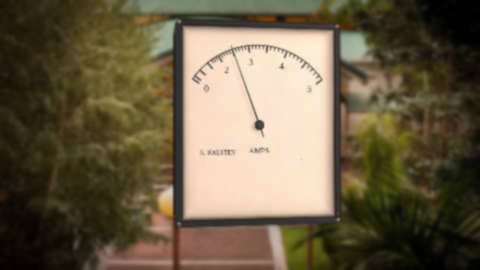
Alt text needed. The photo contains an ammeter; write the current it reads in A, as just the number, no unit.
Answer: 2.5
